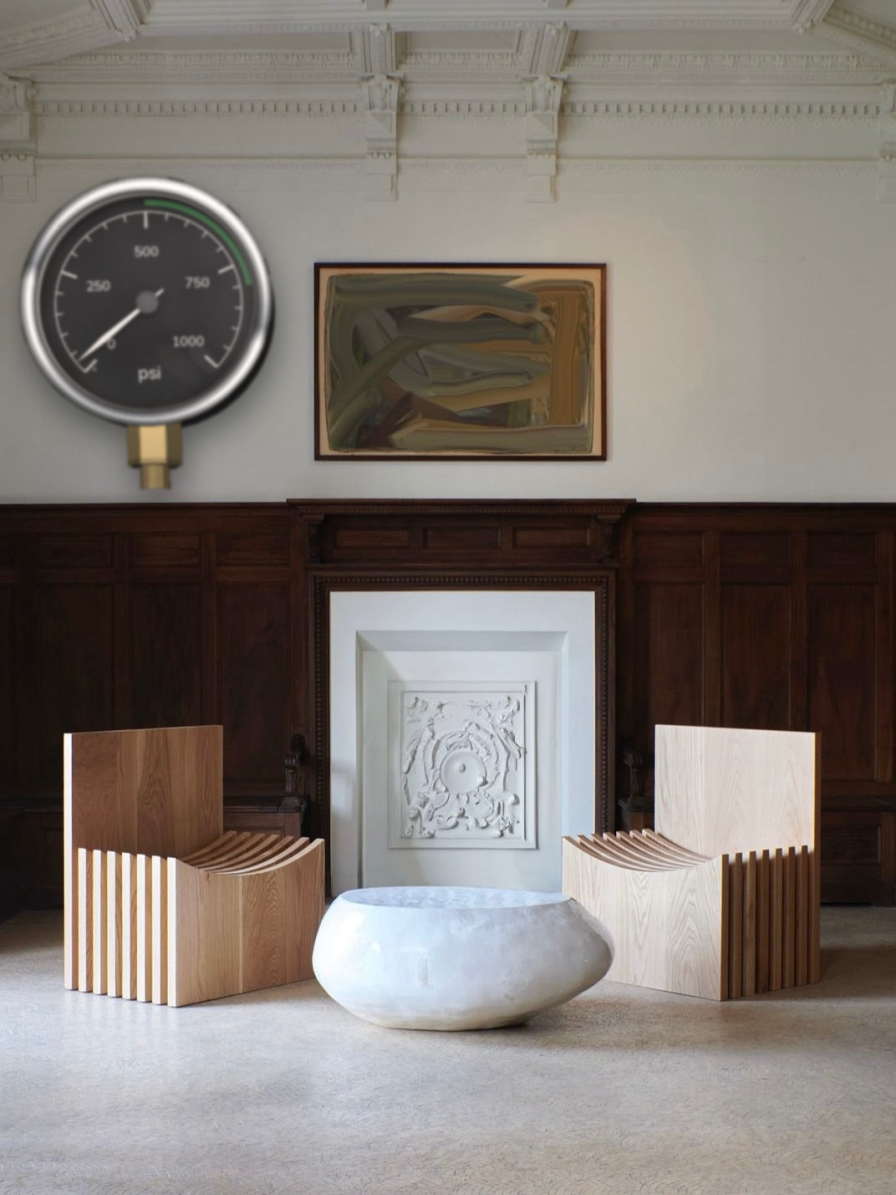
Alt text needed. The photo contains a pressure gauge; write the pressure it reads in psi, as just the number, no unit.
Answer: 25
